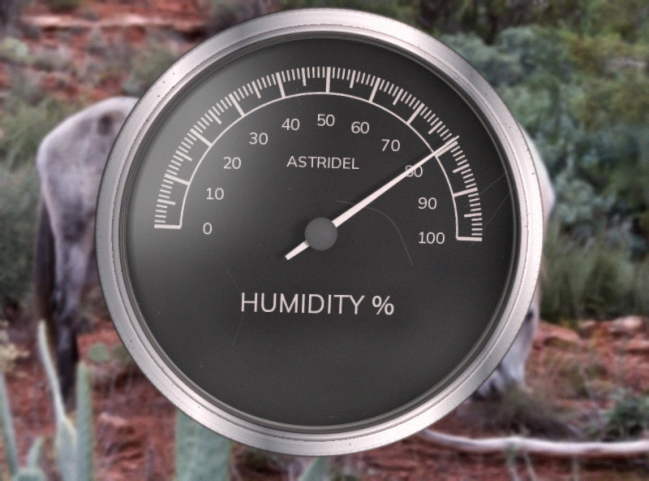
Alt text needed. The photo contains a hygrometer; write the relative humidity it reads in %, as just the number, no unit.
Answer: 79
